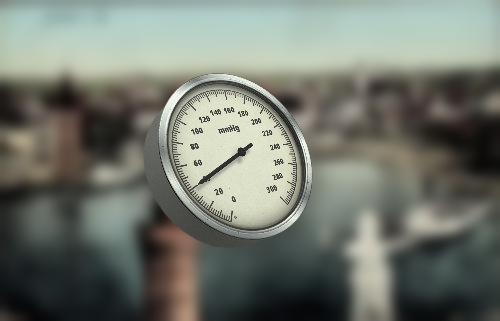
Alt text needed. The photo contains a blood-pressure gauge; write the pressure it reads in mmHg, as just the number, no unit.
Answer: 40
